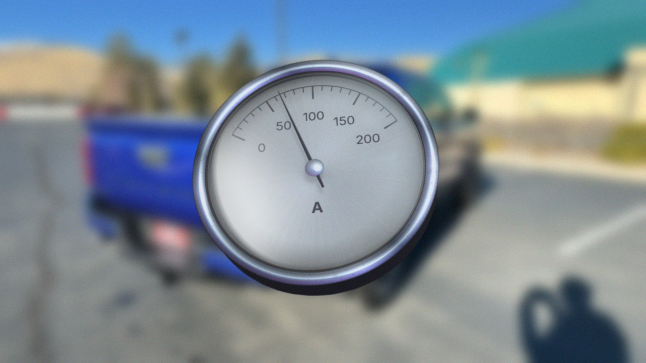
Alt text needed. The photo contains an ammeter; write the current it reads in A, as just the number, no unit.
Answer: 65
